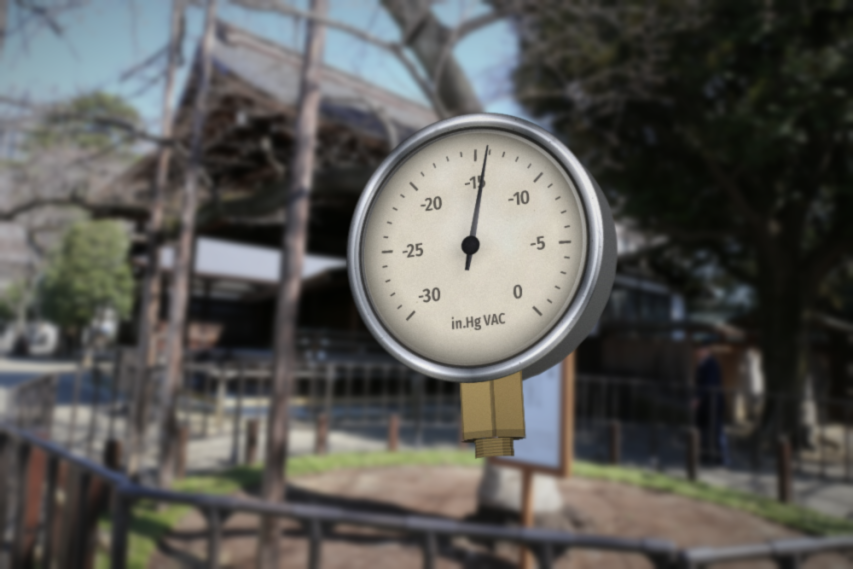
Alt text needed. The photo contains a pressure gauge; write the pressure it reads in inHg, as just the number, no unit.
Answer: -14
